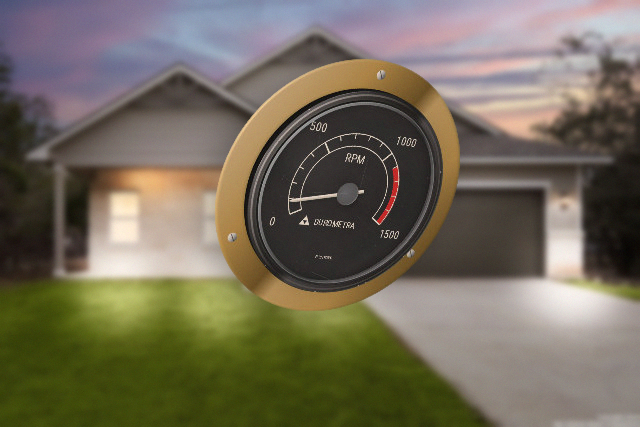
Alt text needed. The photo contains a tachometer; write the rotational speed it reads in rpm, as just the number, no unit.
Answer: 100
